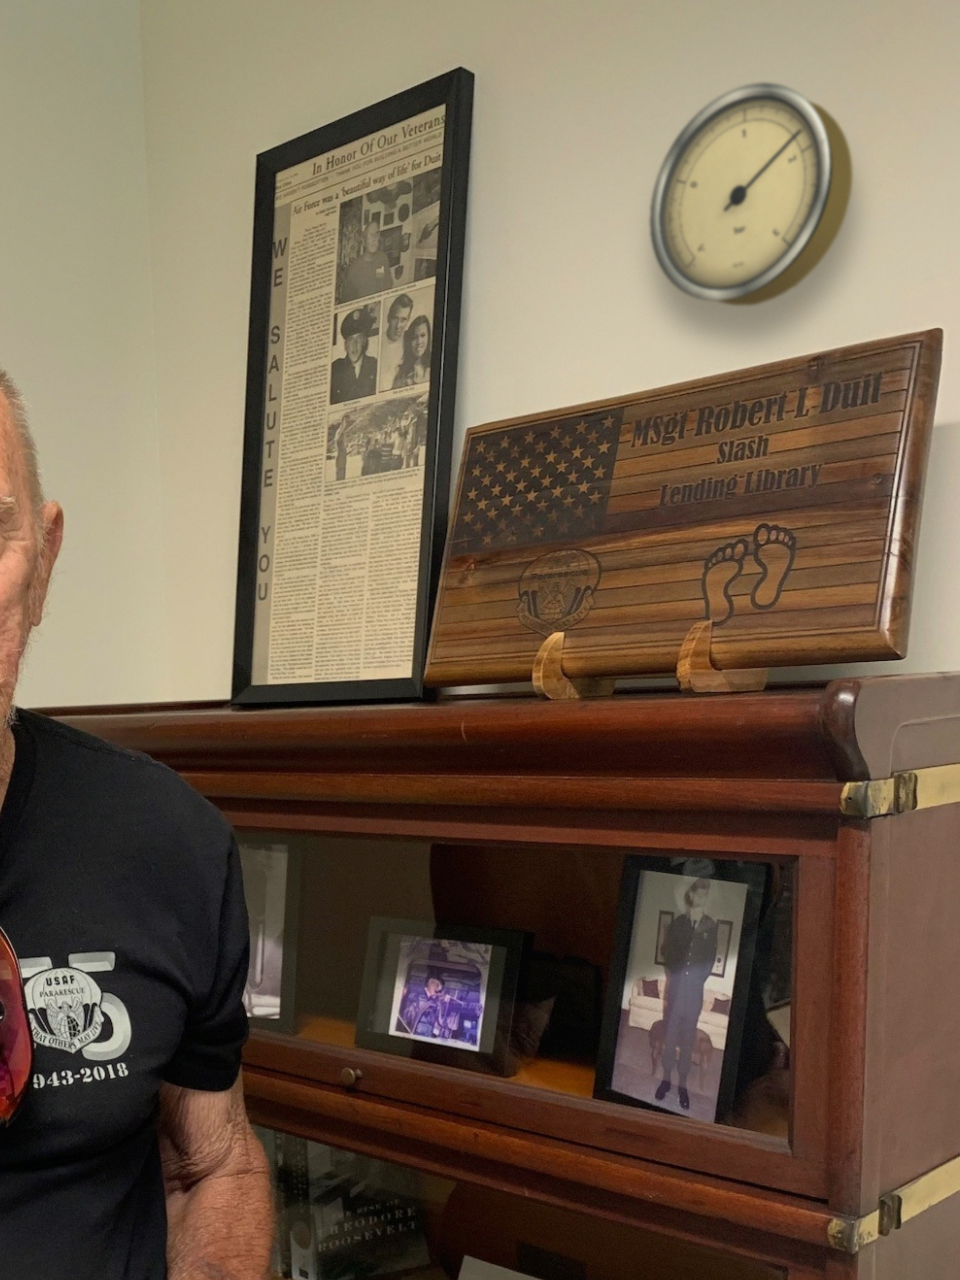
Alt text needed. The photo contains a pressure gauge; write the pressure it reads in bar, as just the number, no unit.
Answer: 1.8
